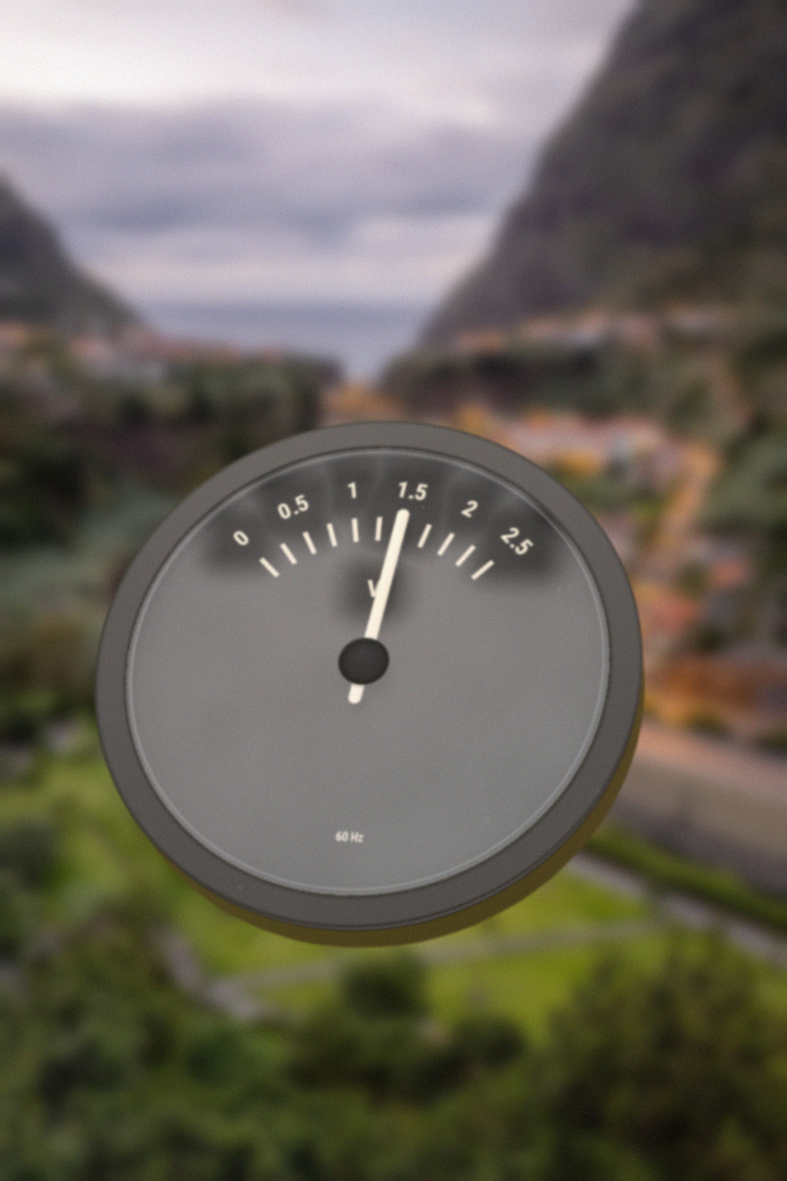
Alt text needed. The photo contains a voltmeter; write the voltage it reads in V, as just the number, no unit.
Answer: 1.5
